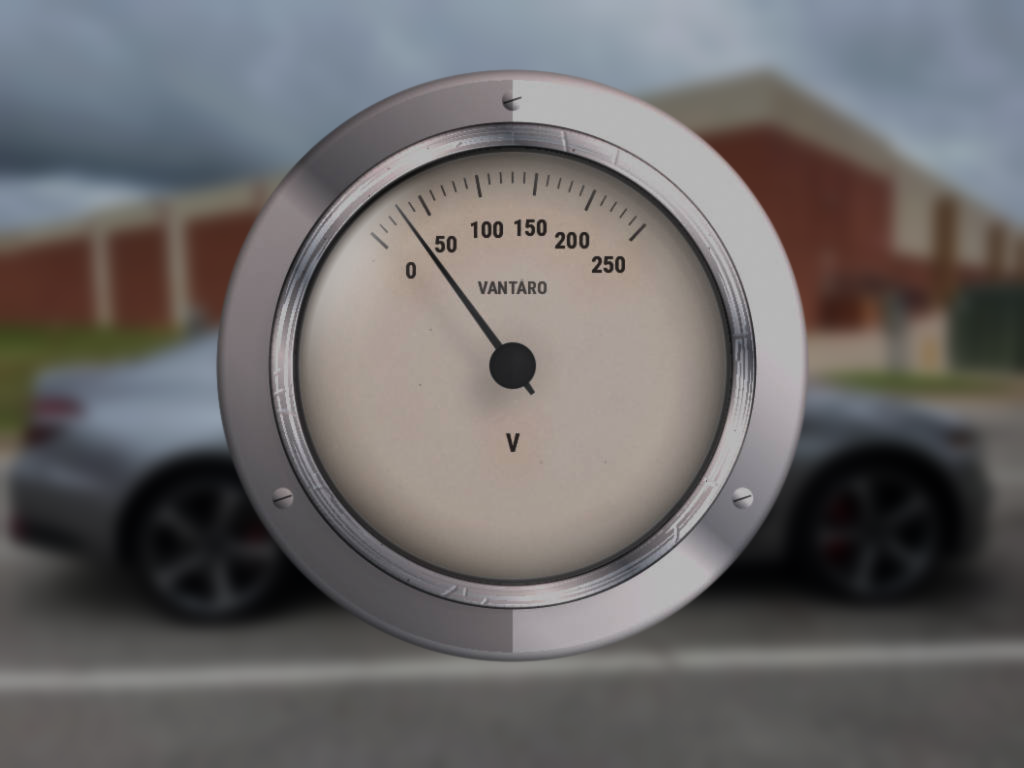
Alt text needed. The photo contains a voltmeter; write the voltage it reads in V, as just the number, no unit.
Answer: 30
